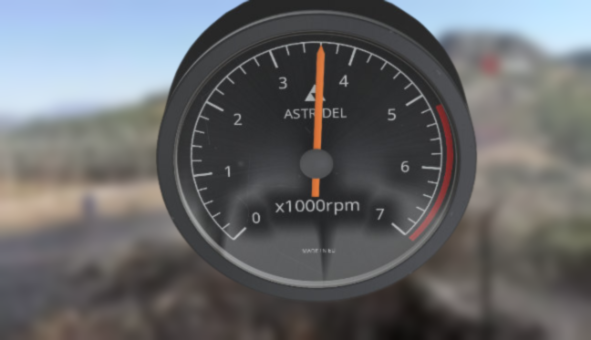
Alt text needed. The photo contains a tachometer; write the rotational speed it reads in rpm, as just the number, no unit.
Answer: 3600
